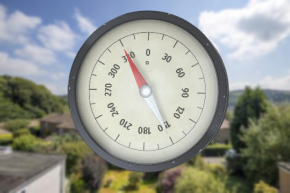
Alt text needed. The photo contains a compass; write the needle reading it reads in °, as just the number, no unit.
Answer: 330
